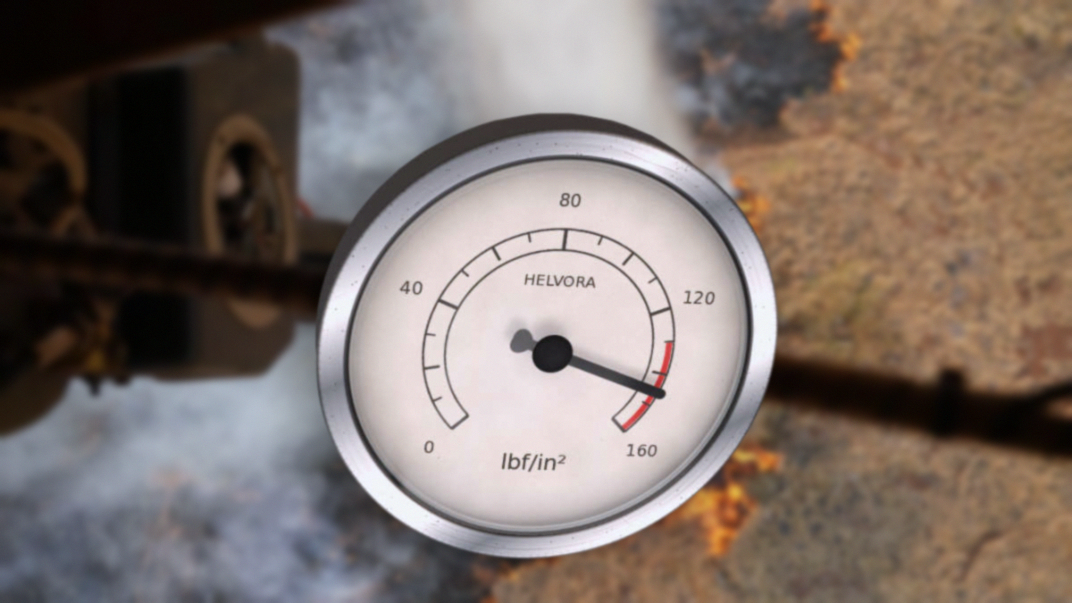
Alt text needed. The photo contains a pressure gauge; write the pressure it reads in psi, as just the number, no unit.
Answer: 145
